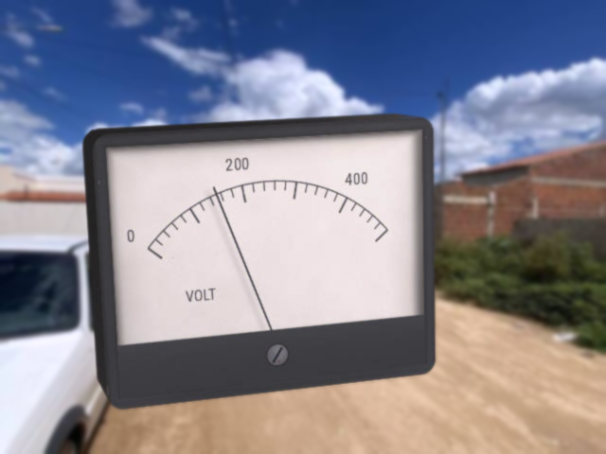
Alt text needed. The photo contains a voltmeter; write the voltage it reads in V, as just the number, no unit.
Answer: 150
